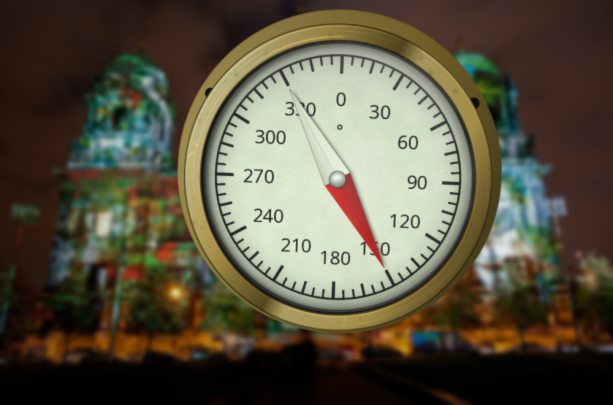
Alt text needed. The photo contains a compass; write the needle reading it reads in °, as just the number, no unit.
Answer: 150
